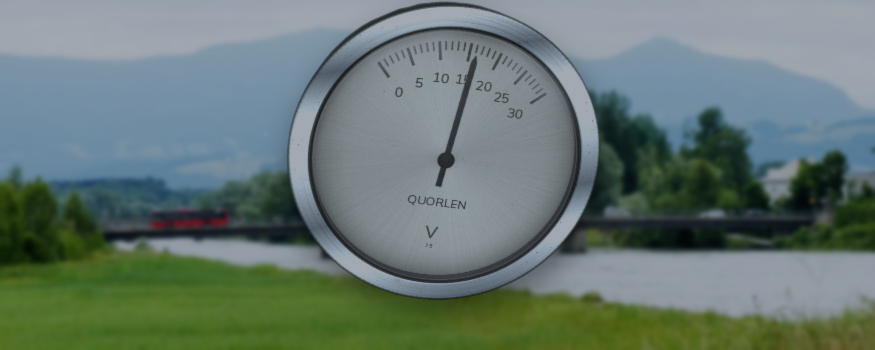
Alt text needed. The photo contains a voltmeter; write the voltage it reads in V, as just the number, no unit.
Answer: 16
